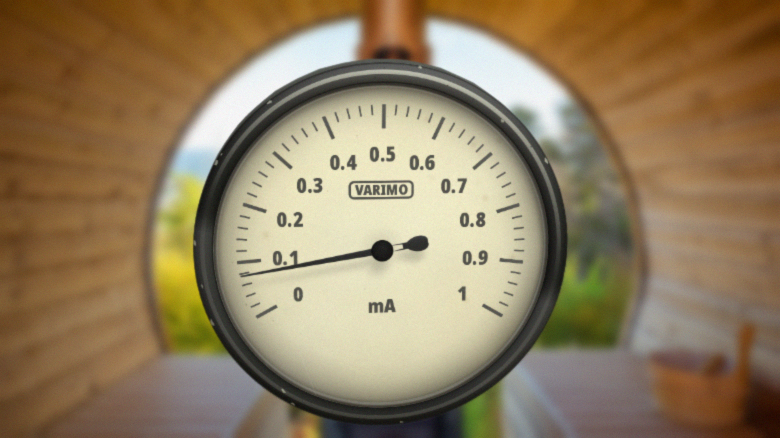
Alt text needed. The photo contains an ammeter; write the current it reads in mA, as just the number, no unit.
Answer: 0.08
